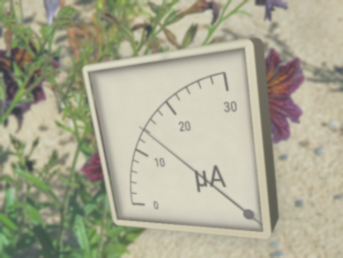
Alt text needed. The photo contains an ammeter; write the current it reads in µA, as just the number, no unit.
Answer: 14
